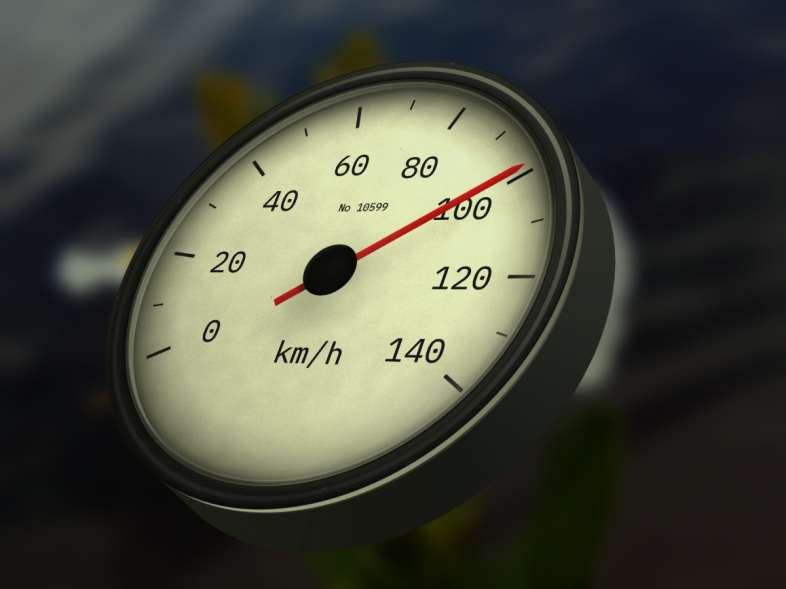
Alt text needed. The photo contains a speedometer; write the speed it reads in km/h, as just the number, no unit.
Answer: 100
